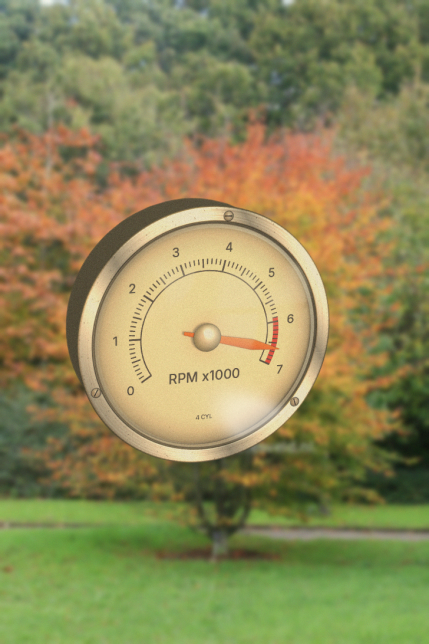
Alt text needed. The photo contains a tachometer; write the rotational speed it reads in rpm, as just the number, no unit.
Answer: 6600
